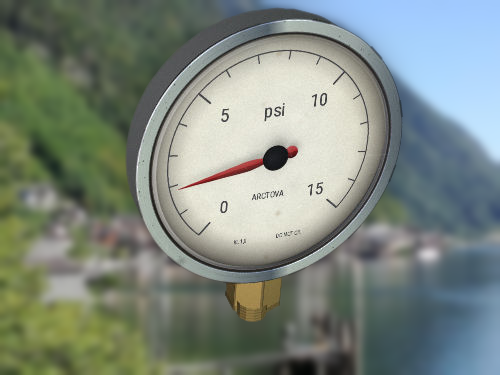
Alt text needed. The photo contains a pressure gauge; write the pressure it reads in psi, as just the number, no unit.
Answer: 2
